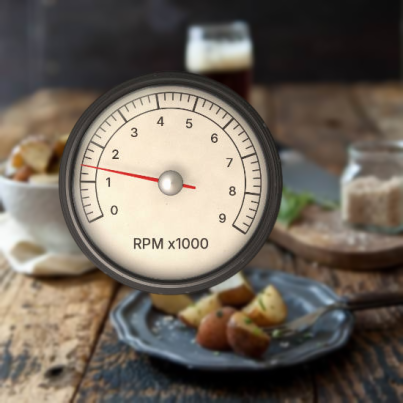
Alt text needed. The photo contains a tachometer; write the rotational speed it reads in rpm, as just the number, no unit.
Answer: 1400
